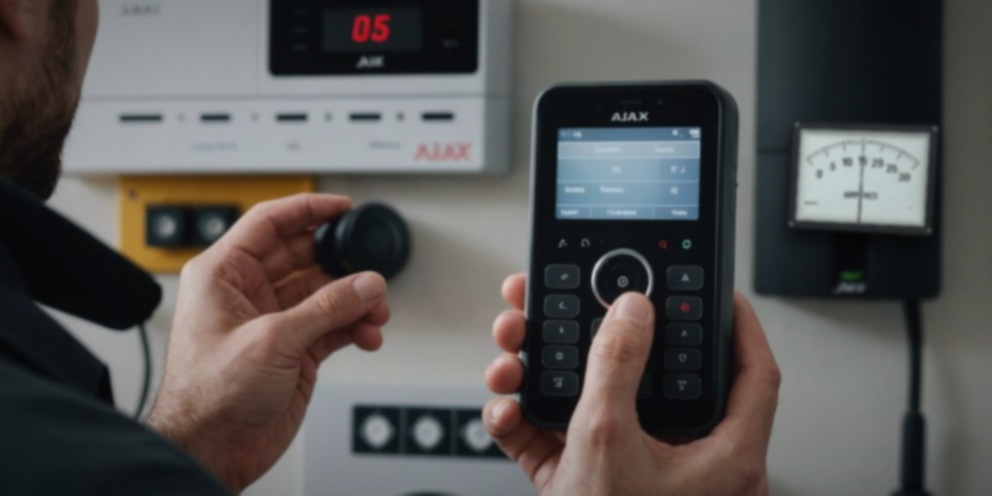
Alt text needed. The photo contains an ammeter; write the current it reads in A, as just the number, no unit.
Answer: 15
